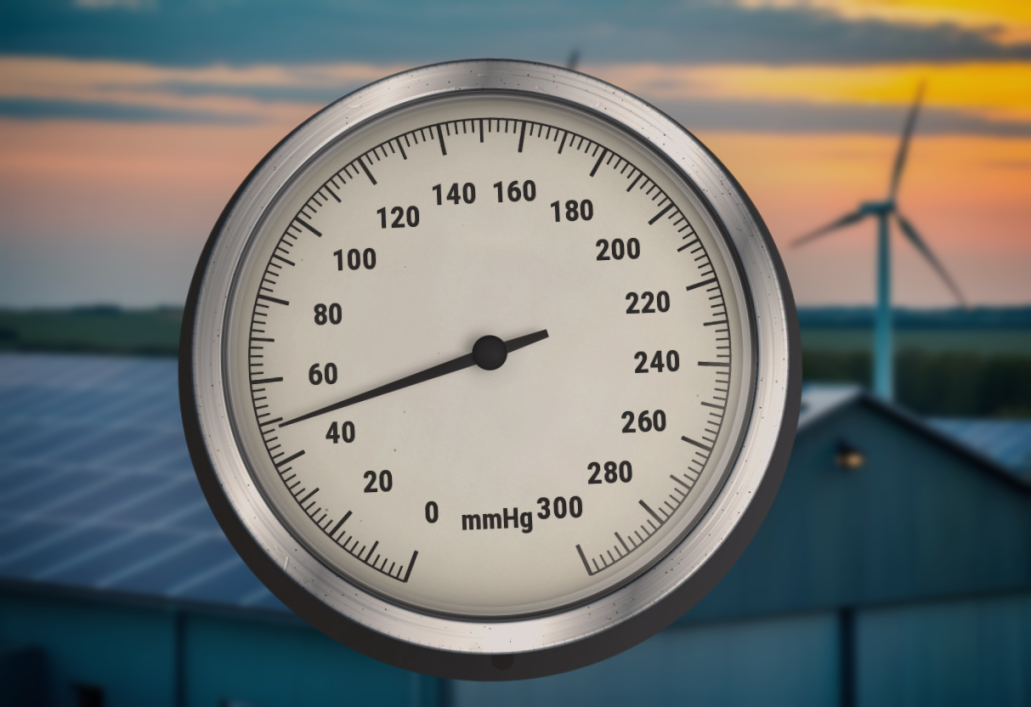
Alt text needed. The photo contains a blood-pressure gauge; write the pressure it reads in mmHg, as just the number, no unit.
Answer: 48
